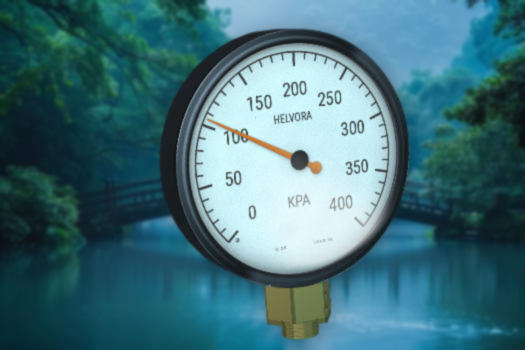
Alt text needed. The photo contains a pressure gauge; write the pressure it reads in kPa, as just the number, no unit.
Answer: 105
